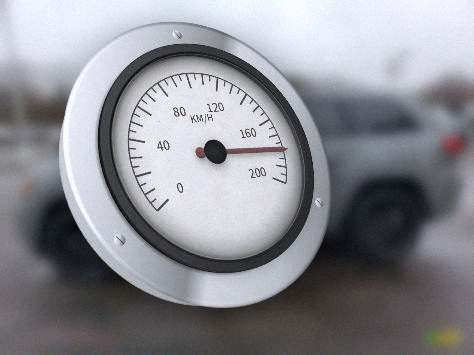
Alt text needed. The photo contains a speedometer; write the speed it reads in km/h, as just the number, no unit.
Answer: 180
